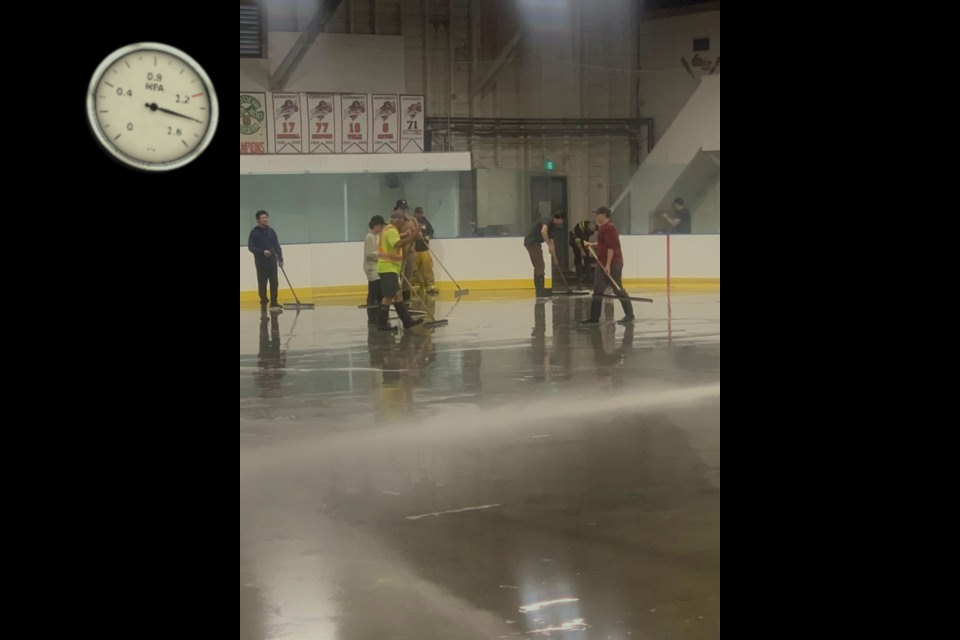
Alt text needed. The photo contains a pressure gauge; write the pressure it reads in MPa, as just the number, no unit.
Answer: 1.4
